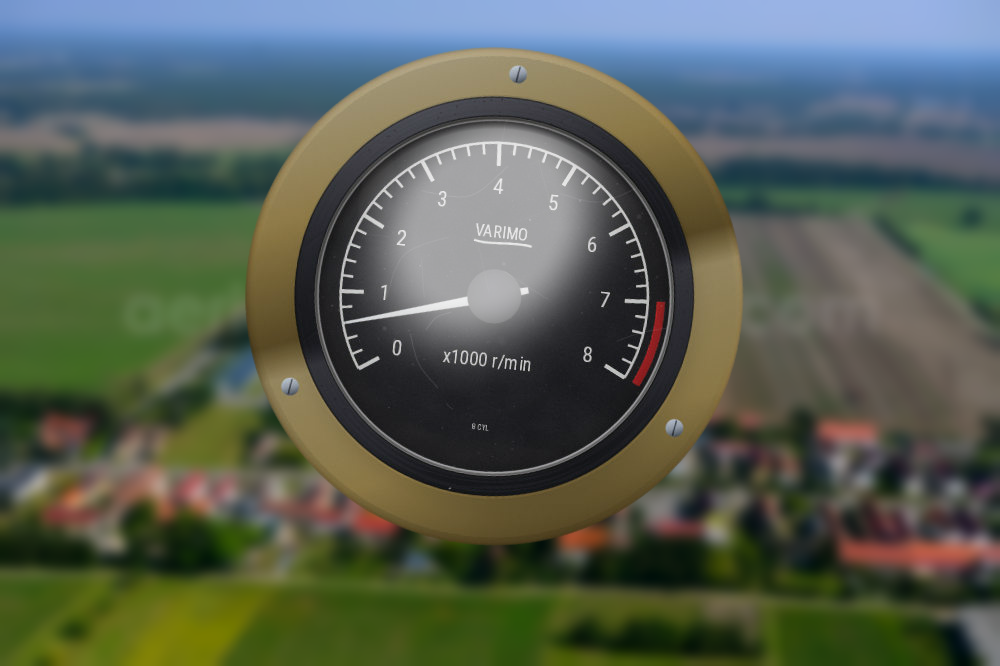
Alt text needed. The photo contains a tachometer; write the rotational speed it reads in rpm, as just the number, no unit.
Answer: 600
